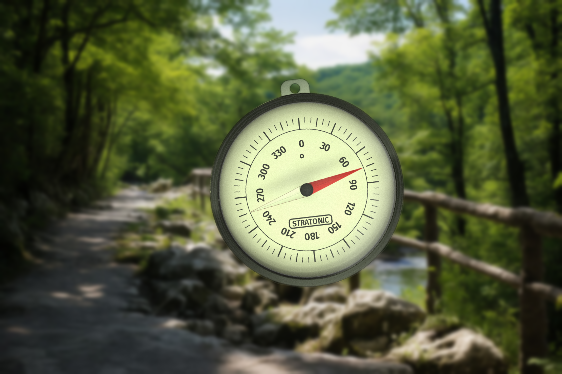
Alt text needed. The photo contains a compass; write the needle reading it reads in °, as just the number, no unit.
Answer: 75
